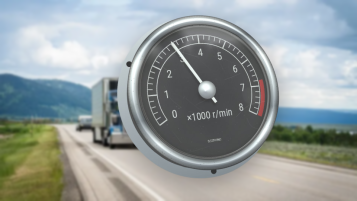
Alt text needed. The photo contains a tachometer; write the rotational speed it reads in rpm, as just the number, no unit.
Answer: 3000
